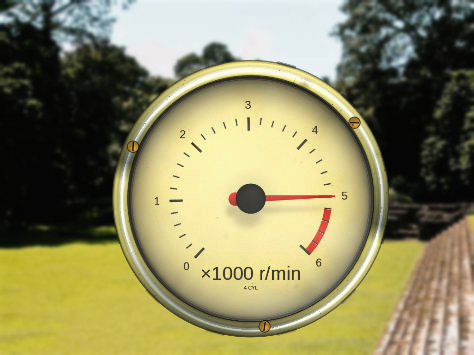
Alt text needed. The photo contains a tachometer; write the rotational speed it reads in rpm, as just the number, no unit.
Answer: 5000
